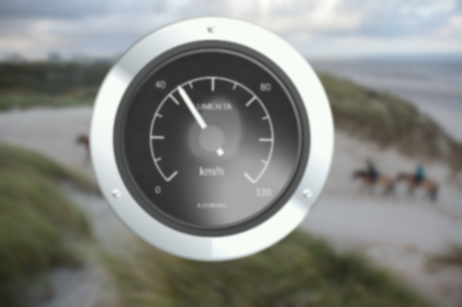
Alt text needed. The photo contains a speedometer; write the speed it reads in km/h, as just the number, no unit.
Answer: 45
